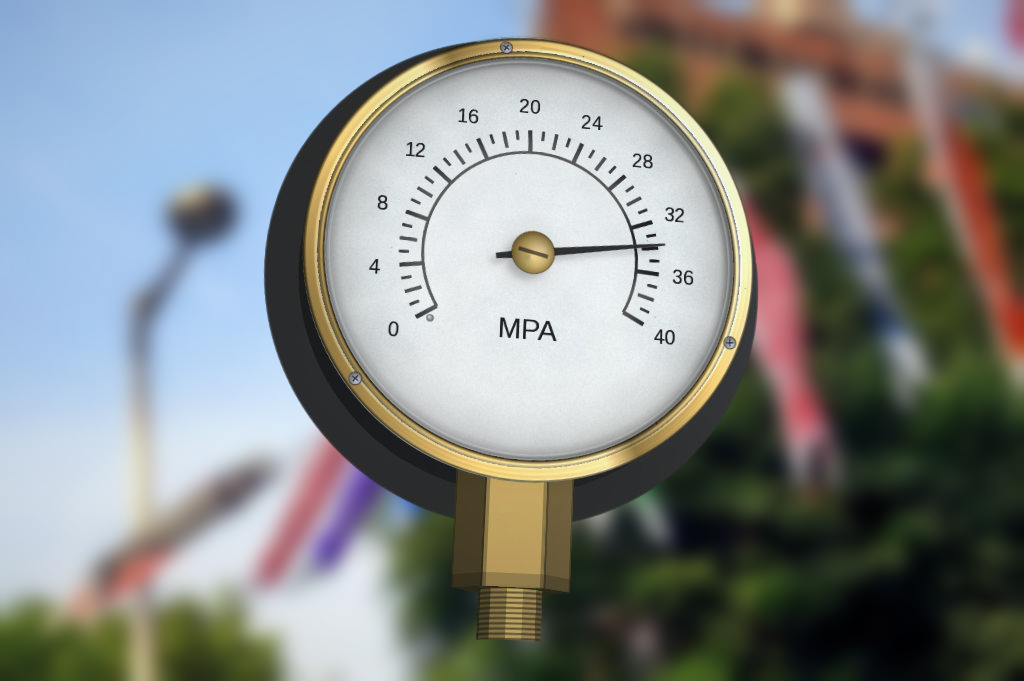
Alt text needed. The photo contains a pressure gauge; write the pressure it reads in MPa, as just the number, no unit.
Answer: 34
